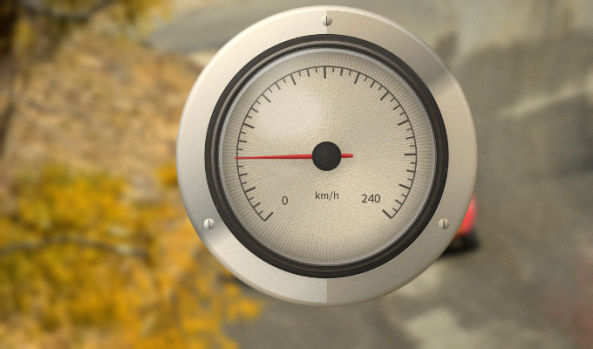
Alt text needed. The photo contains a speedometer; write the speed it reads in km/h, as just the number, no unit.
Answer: 40
